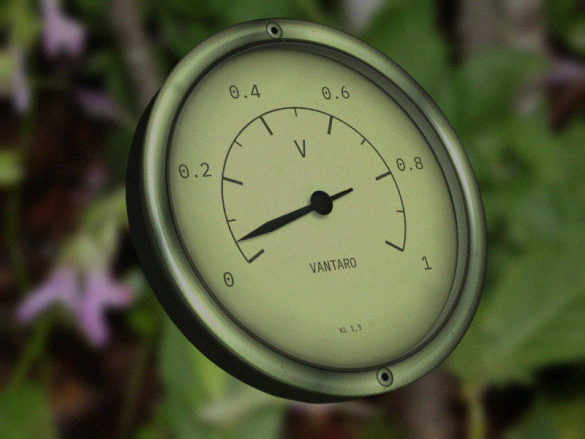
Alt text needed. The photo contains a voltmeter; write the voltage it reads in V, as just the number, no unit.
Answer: 0.05
